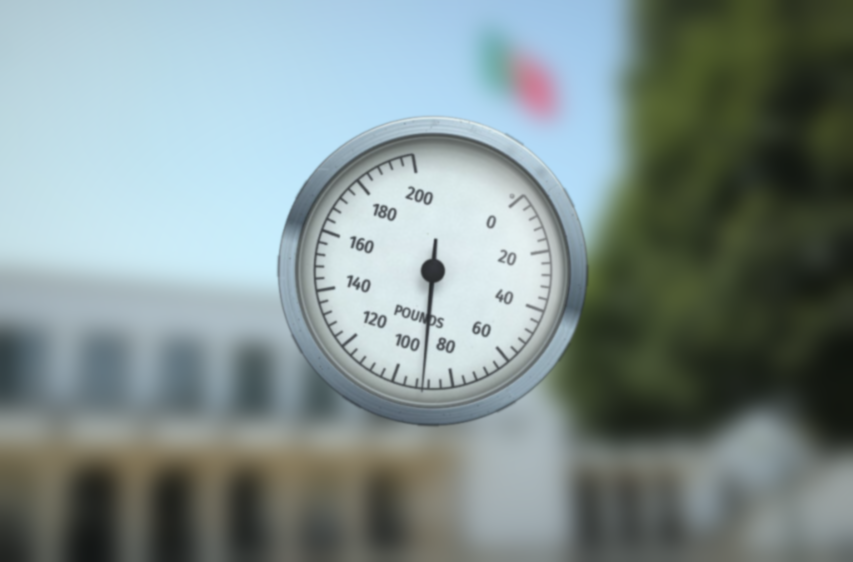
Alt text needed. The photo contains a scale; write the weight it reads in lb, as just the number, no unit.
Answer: 90
